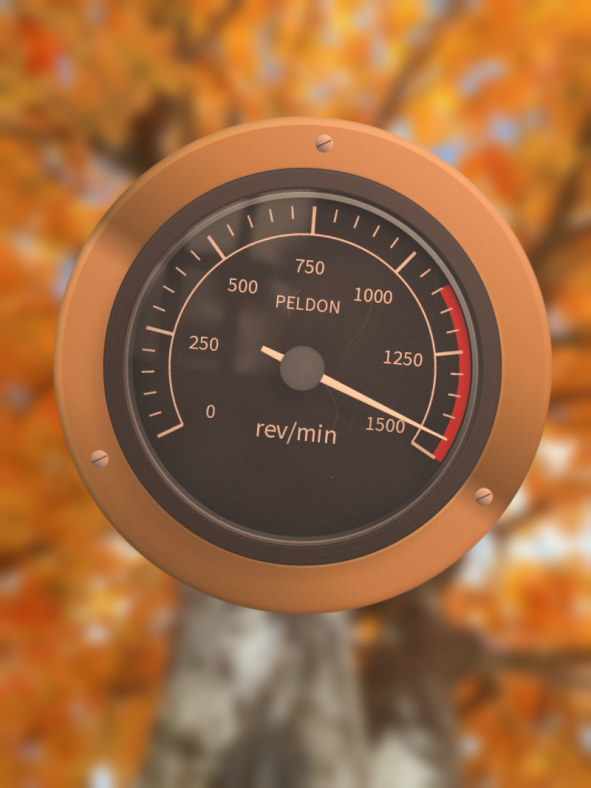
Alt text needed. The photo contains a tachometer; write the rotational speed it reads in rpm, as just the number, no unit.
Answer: 1450
